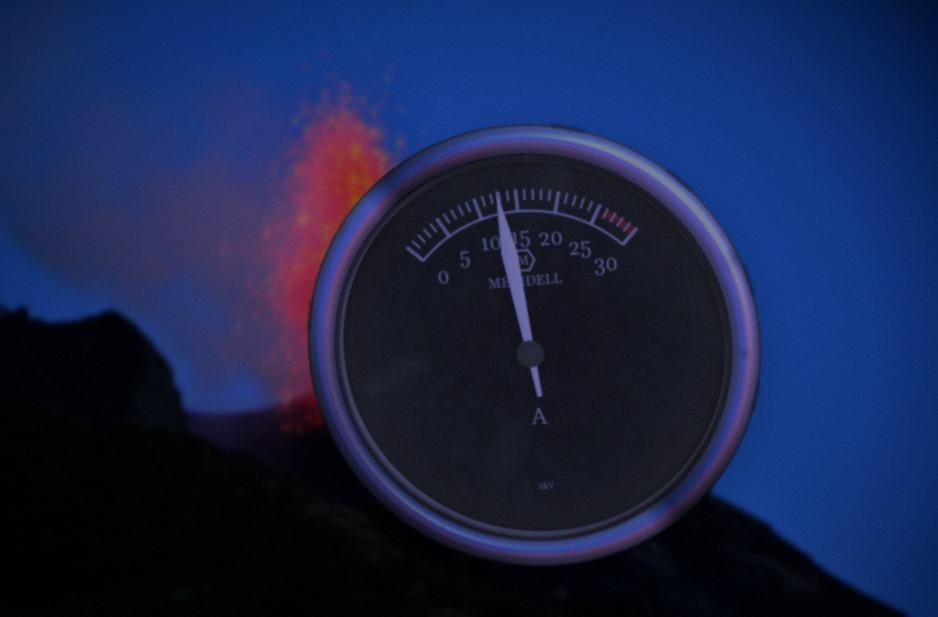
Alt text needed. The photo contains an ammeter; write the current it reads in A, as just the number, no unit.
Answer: 13
